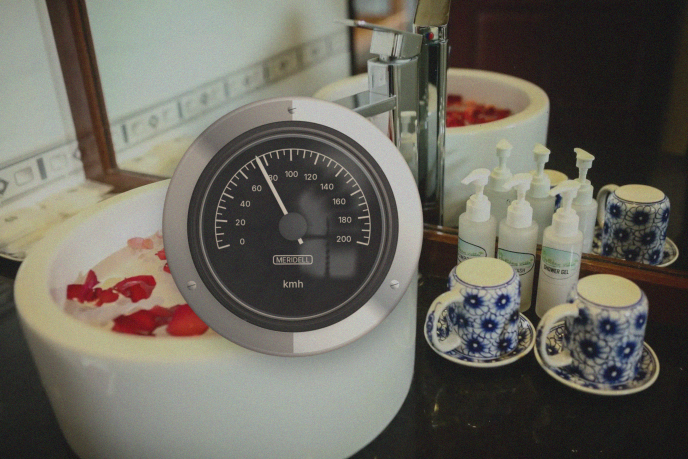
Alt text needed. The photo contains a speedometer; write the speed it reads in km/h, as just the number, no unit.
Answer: 75
